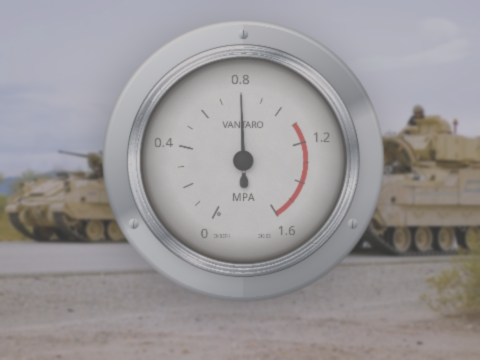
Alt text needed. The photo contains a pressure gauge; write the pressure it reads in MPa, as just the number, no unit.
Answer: 0.8
